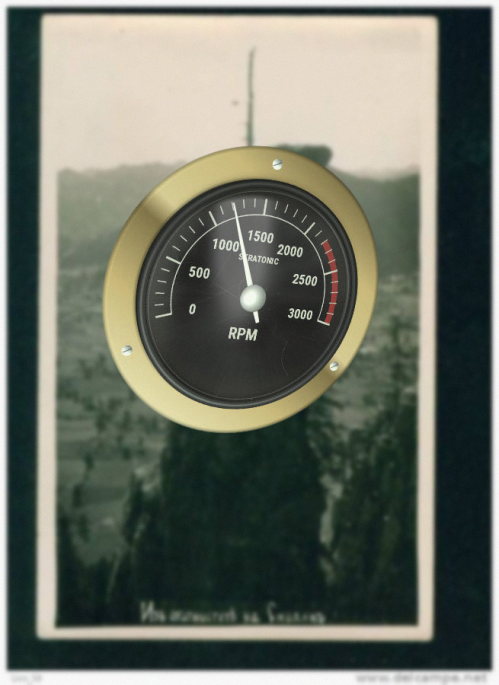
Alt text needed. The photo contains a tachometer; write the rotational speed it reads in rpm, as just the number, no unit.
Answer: 1200
